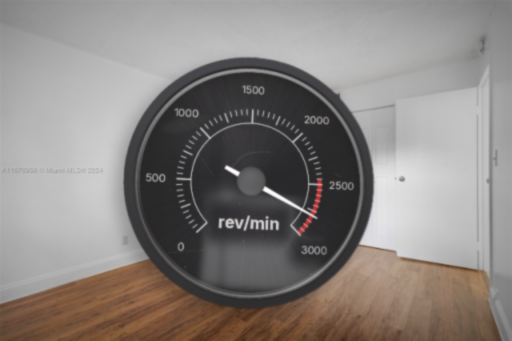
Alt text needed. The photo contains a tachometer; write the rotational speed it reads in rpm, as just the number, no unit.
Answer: 2800
